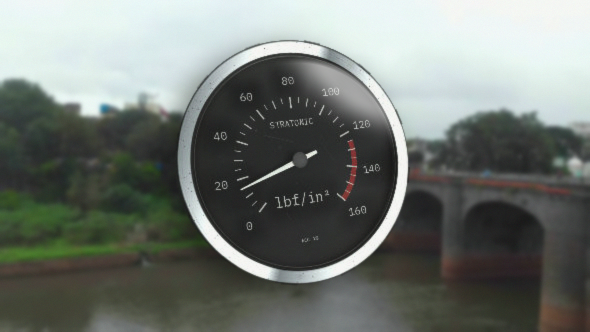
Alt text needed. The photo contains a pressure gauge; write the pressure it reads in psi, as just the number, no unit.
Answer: 15
